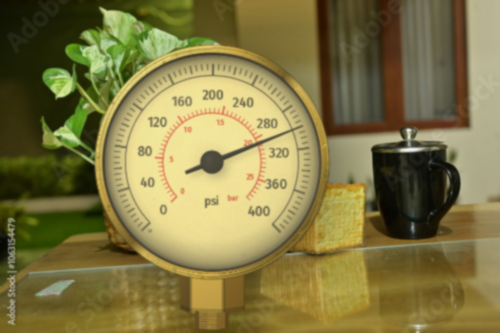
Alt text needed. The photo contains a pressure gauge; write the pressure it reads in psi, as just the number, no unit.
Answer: 300
